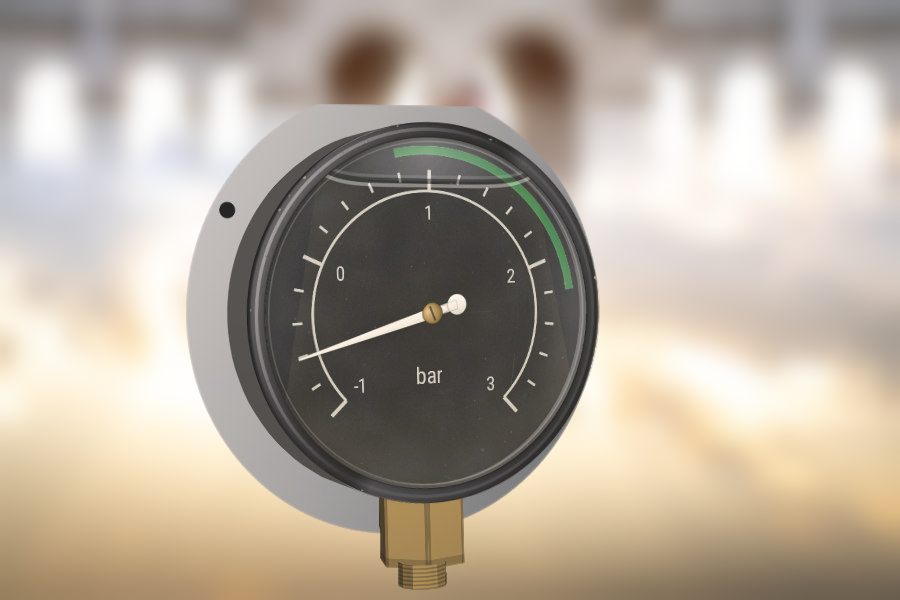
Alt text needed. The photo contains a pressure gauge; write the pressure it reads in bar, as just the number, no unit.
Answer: -0.6
